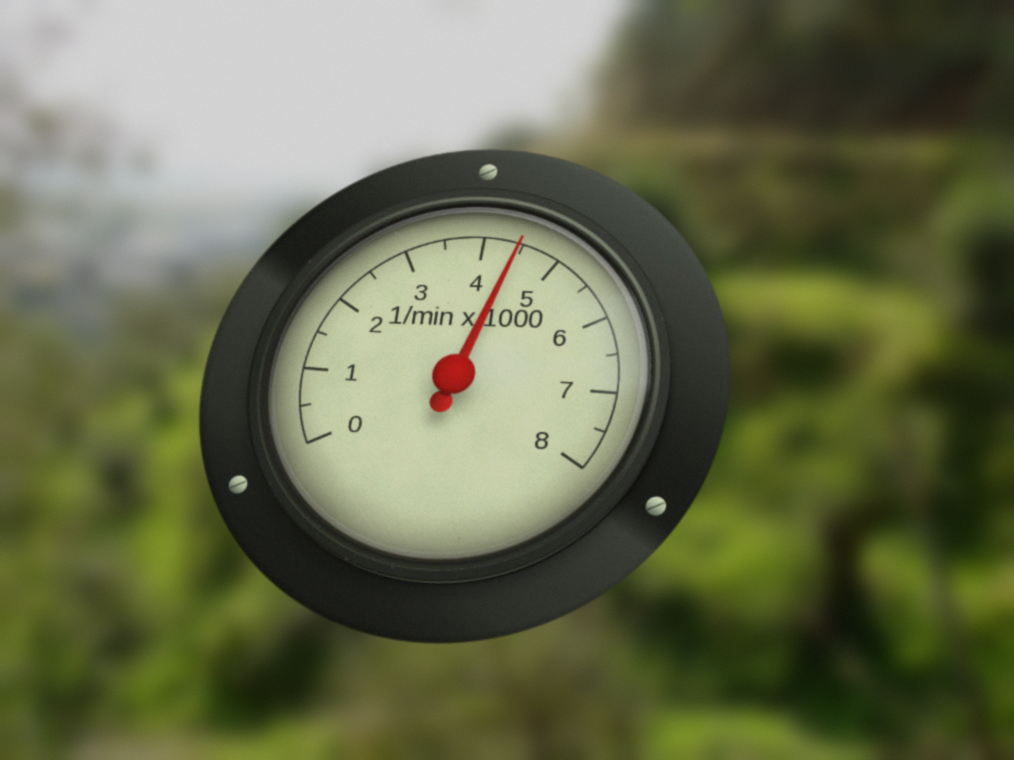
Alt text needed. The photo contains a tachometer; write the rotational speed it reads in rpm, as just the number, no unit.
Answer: 4500
